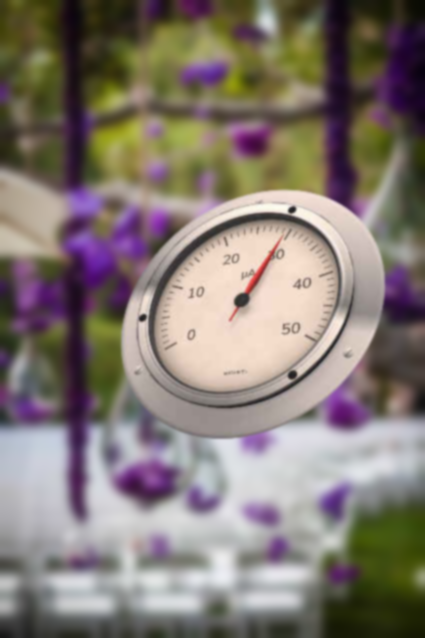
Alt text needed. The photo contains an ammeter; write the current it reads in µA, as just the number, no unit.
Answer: 30
